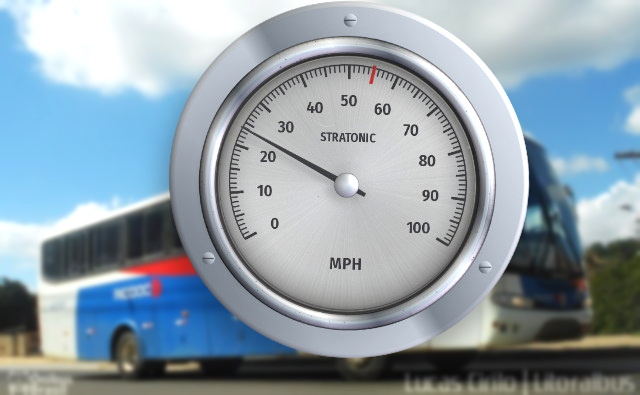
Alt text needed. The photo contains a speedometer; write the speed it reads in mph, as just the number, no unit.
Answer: 24
